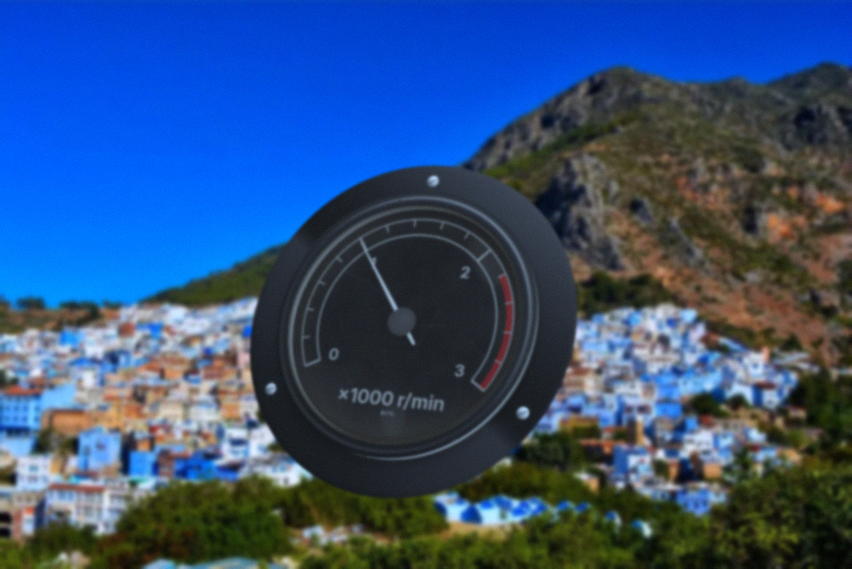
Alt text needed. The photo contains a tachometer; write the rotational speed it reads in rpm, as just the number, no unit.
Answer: 1000
